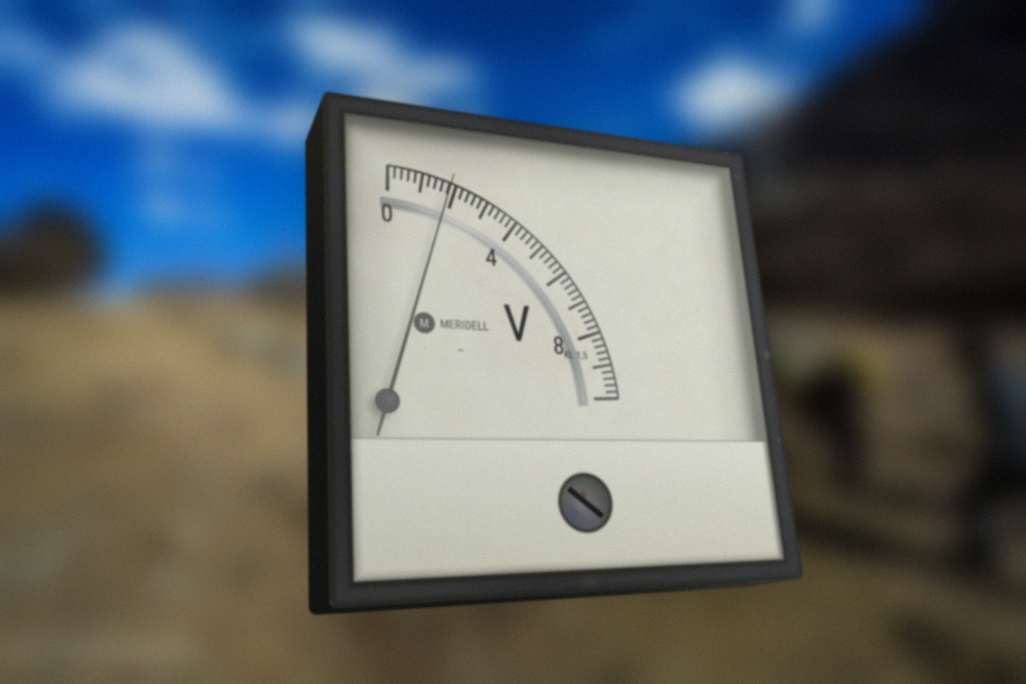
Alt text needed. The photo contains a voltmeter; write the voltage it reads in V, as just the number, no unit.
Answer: 1.8
